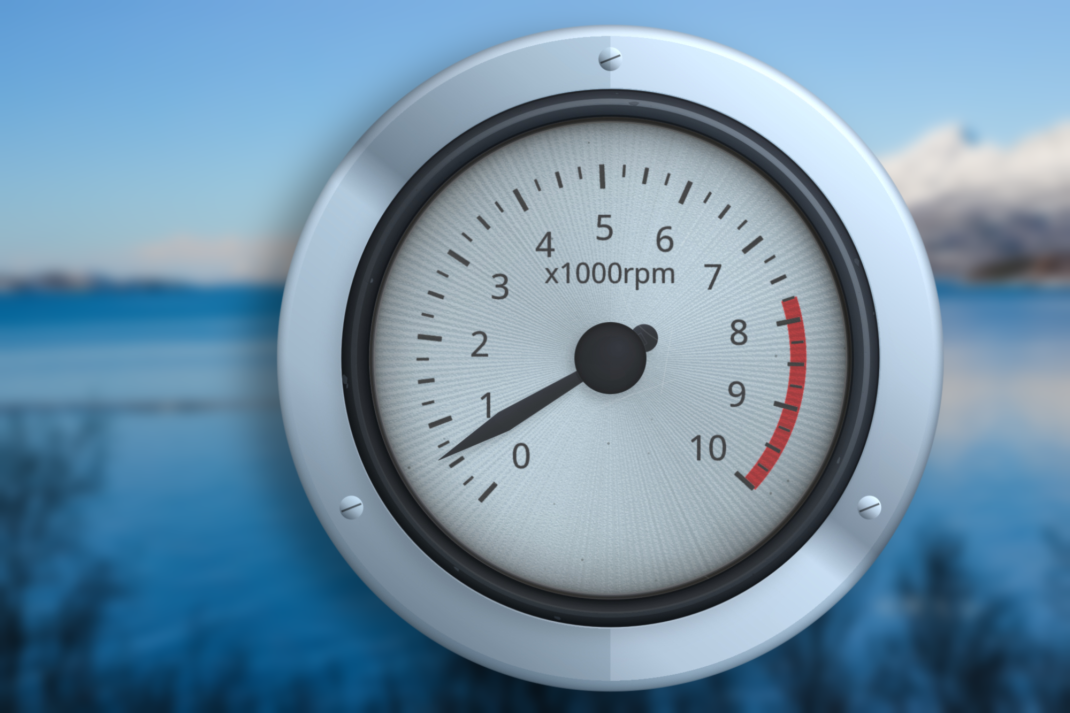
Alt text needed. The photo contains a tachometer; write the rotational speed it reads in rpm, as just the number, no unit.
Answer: 625
